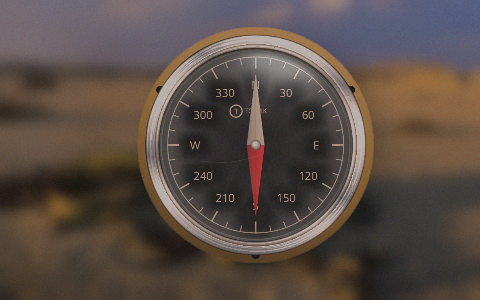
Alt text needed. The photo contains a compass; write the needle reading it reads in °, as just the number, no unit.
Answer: 180
